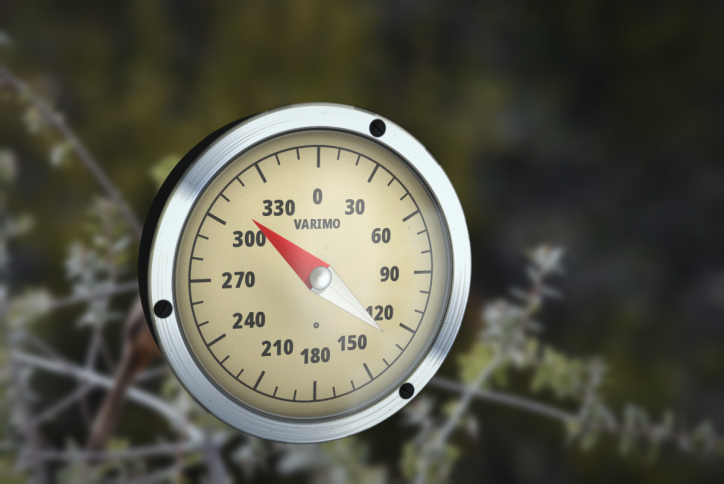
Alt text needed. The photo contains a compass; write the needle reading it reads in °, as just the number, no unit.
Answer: 310
